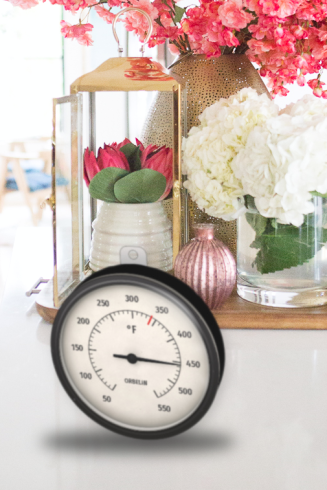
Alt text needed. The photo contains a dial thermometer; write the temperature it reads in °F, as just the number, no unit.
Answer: 450
